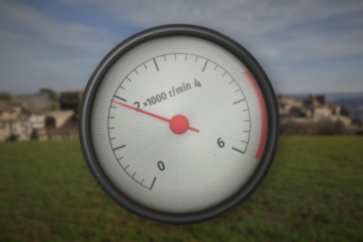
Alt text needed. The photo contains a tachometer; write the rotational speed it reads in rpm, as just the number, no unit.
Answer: 1900
